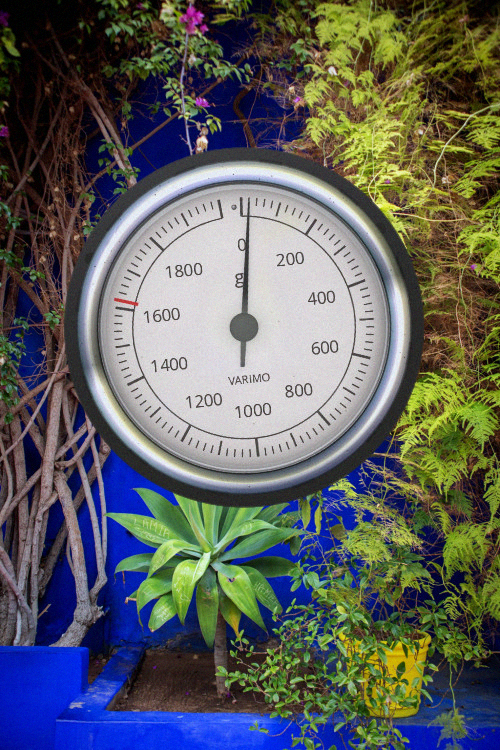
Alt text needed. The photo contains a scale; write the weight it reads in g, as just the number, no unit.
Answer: 20
